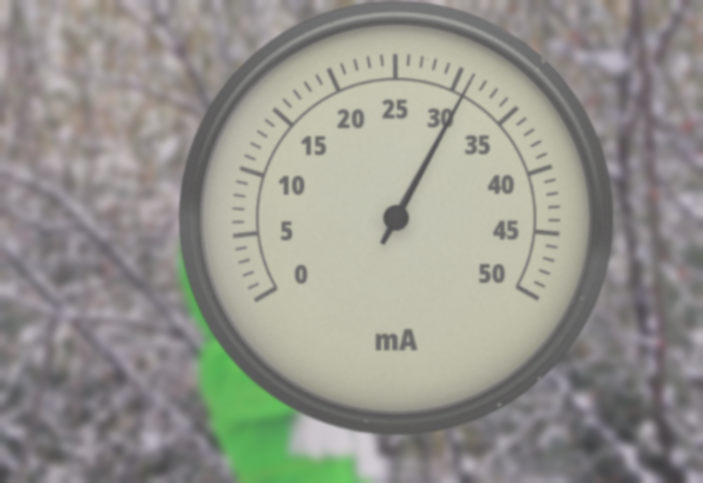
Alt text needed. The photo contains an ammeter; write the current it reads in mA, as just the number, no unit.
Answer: 31
